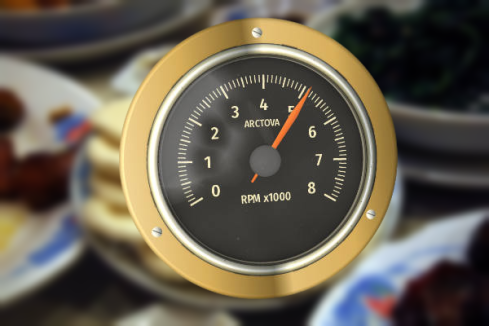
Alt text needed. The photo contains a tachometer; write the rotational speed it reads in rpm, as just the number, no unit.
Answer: 5100
